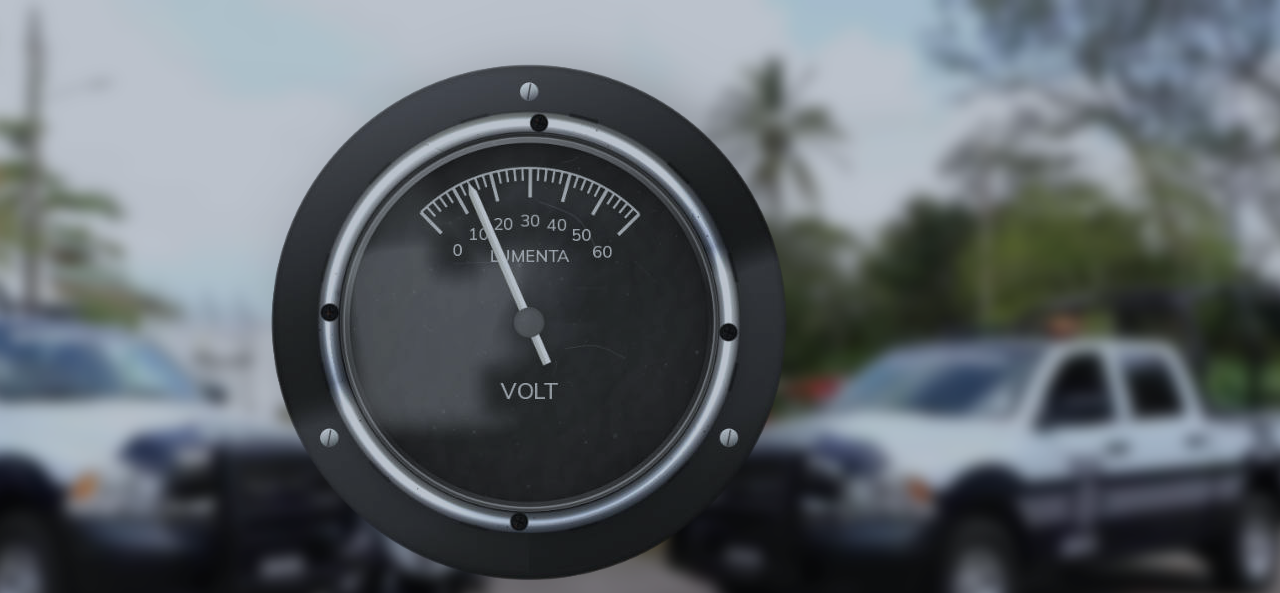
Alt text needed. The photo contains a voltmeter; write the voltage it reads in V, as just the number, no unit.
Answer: 14
